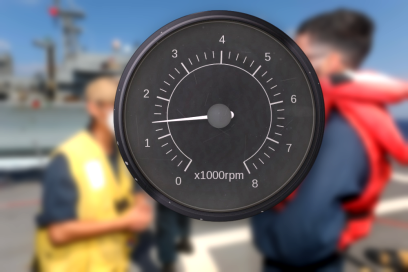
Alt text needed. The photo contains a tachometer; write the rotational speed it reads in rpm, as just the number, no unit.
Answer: 1400
